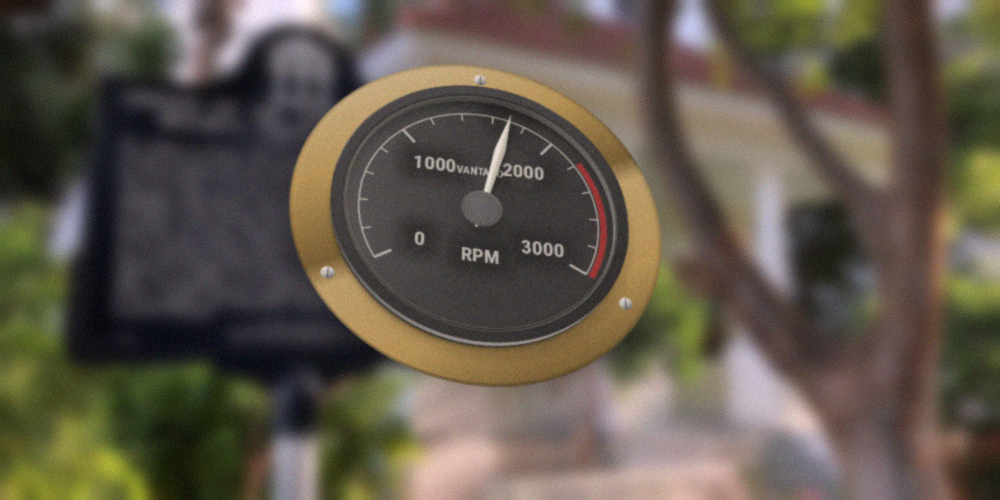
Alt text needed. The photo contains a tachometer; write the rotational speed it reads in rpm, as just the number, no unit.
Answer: 1700
